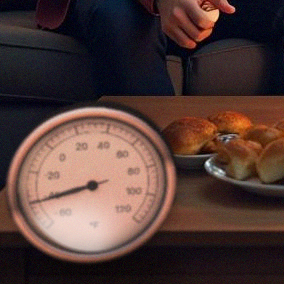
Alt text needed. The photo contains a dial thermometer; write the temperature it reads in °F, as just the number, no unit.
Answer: -40
